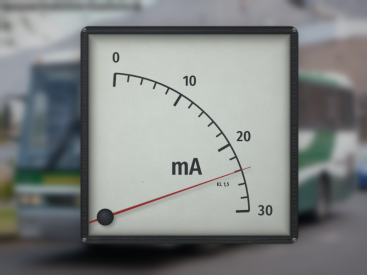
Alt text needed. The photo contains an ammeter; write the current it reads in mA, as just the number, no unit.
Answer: 24
